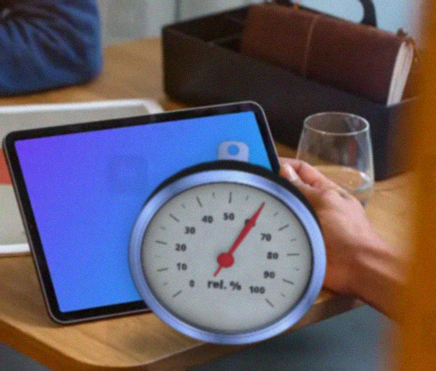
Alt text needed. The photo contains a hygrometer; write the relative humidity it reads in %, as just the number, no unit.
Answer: 60
